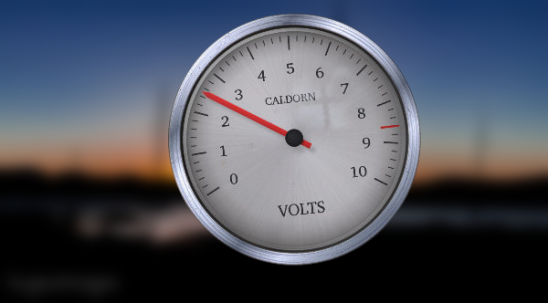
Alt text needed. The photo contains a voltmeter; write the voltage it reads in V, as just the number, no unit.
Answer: 2.5
